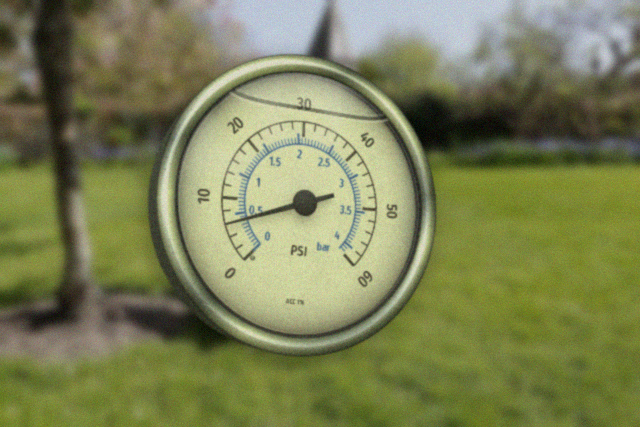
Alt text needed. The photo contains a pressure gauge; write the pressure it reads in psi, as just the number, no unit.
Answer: 6
